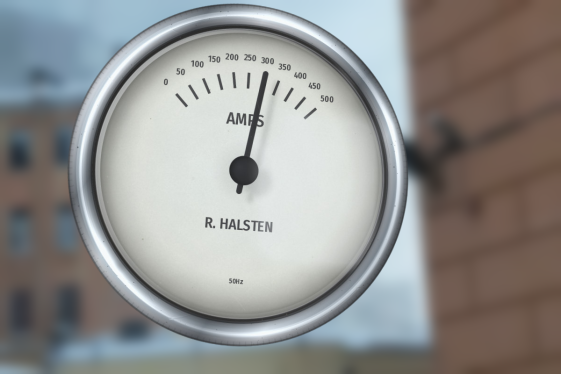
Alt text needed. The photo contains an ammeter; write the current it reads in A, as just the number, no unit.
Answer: 300
